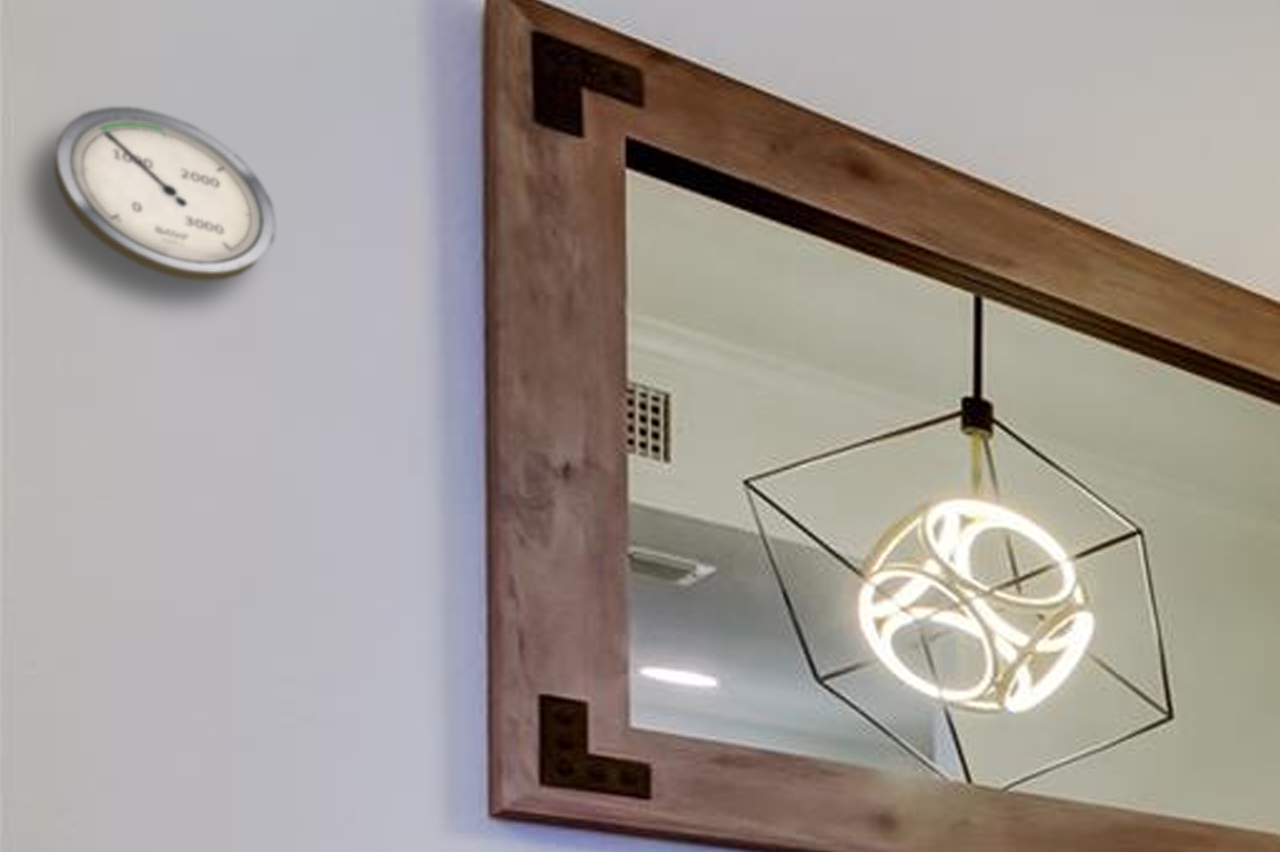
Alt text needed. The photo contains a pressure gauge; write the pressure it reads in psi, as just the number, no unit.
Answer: 1000
